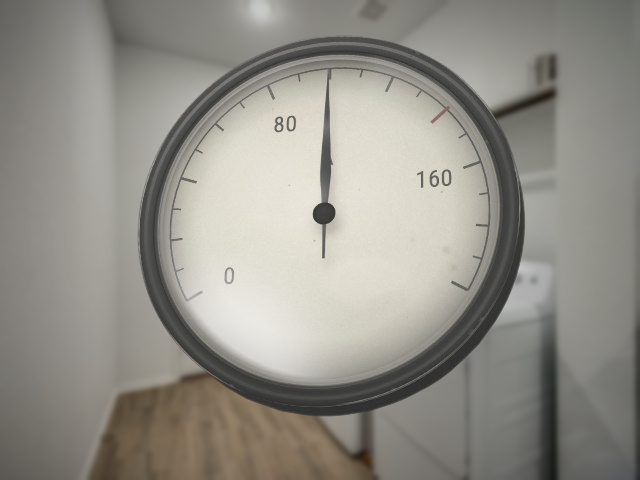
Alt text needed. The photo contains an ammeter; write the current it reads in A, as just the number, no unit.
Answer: 100
